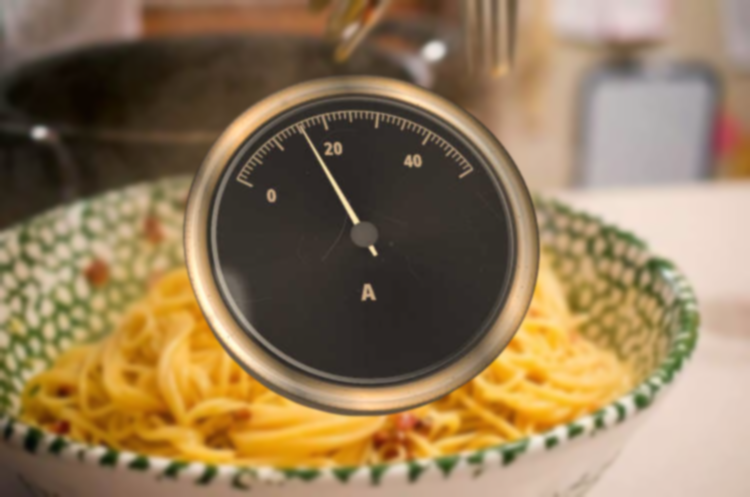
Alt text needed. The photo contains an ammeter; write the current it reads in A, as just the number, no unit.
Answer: 15
